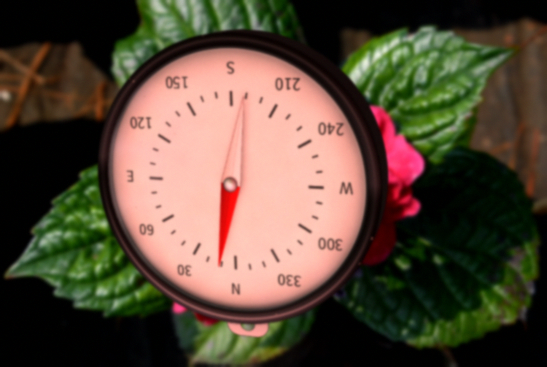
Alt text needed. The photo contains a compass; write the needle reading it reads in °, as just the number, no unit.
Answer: 10
